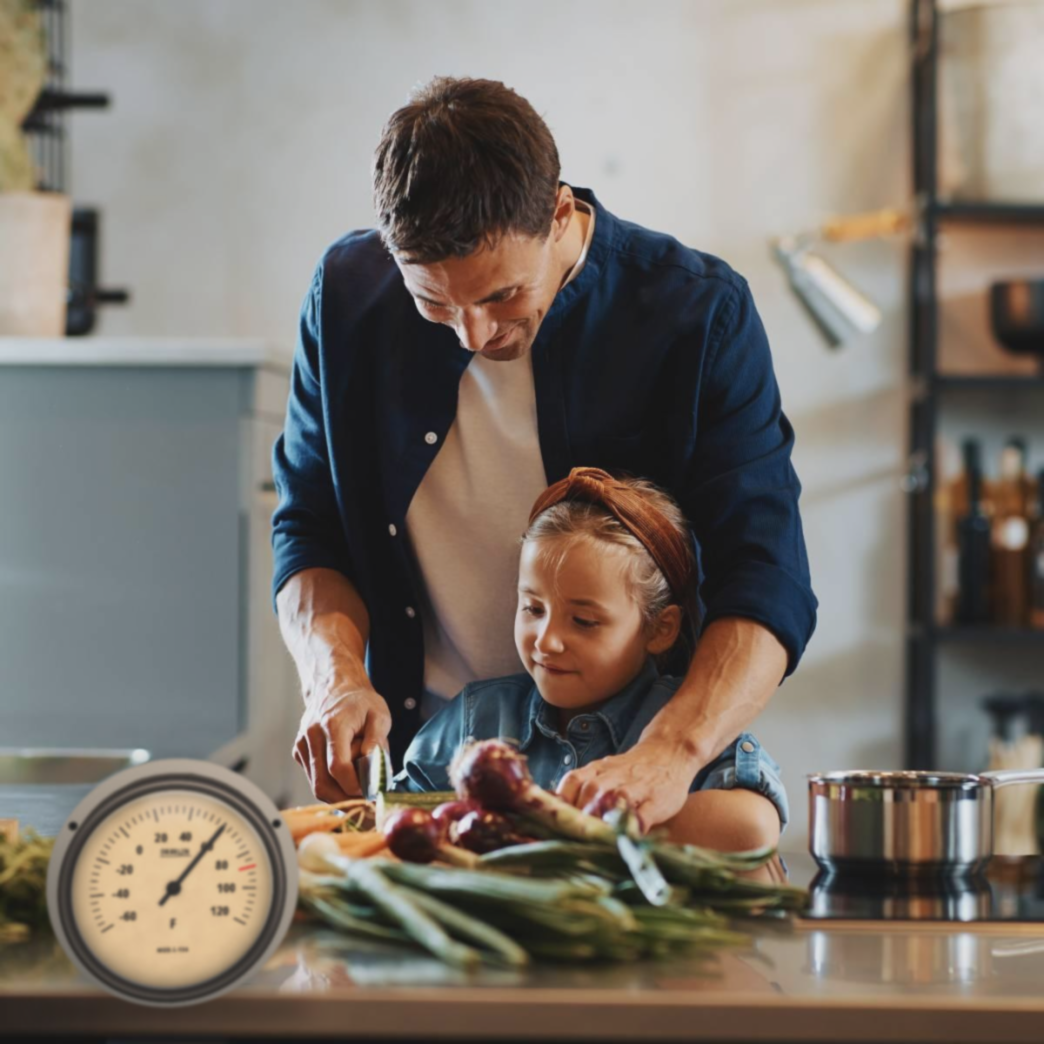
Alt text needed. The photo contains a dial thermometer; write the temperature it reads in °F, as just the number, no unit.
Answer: 60
